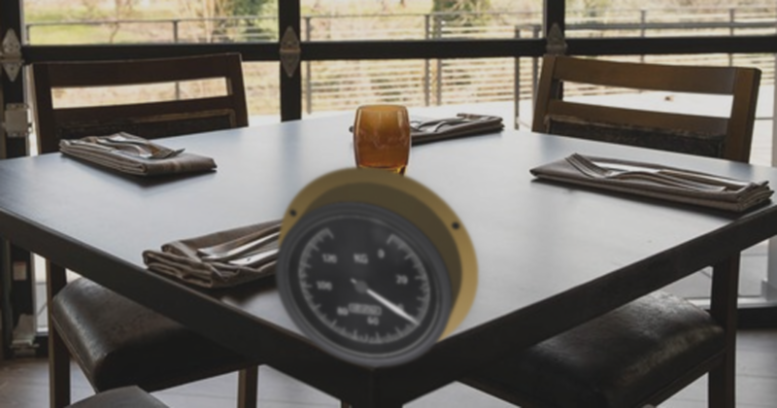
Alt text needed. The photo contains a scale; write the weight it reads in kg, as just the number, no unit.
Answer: 40
